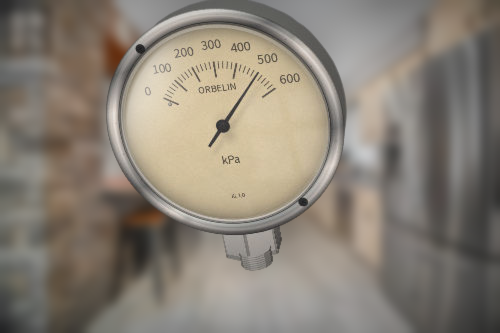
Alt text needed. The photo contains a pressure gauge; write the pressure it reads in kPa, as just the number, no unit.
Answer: 500
